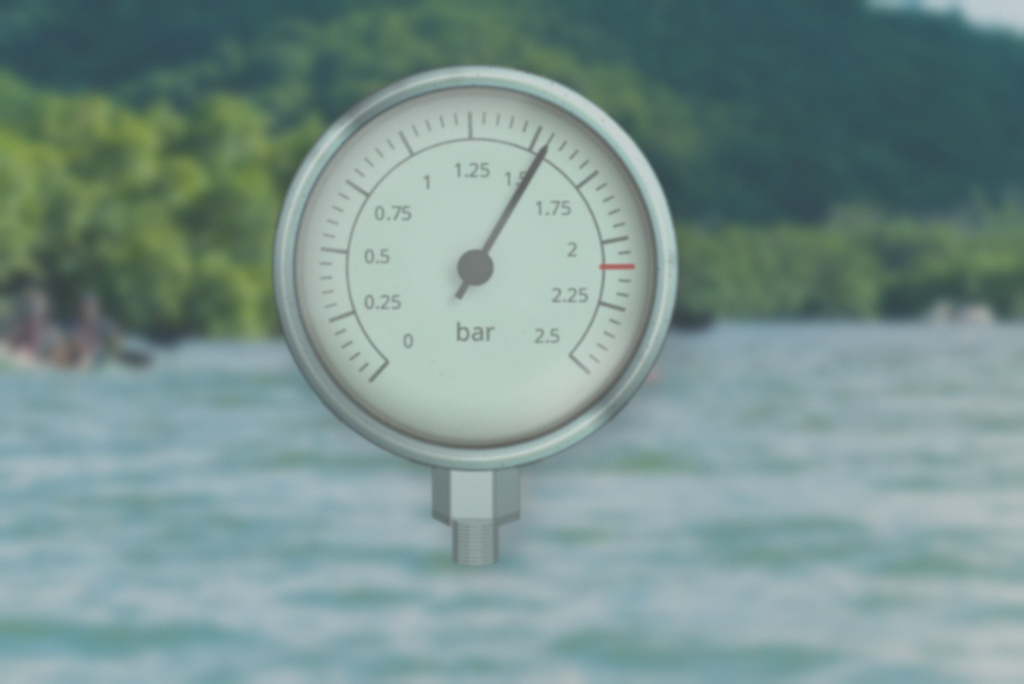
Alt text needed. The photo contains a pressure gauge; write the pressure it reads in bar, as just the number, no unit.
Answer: 1.55
